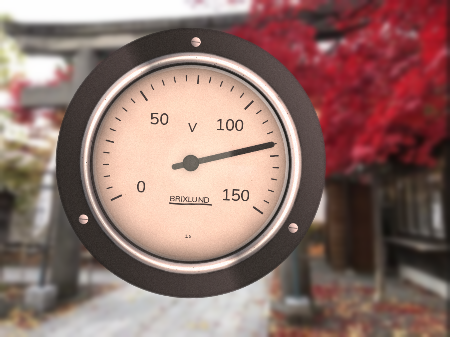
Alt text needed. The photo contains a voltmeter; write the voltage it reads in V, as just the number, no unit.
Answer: 120
